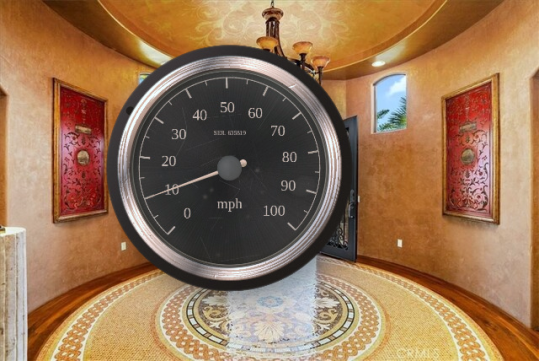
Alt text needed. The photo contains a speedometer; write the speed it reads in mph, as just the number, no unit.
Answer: 10
